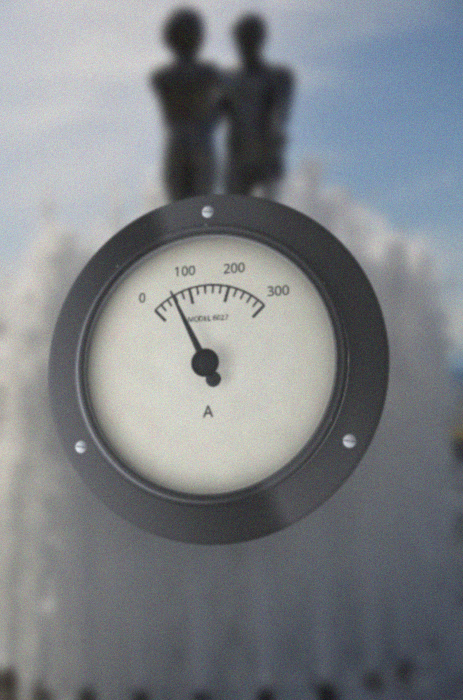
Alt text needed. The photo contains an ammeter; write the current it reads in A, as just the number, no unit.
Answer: 60
